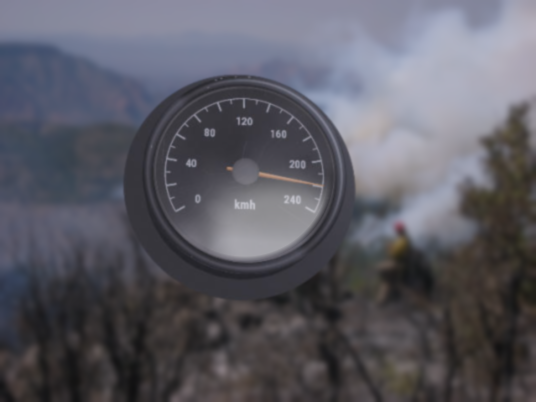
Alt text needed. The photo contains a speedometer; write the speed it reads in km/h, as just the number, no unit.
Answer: 220
